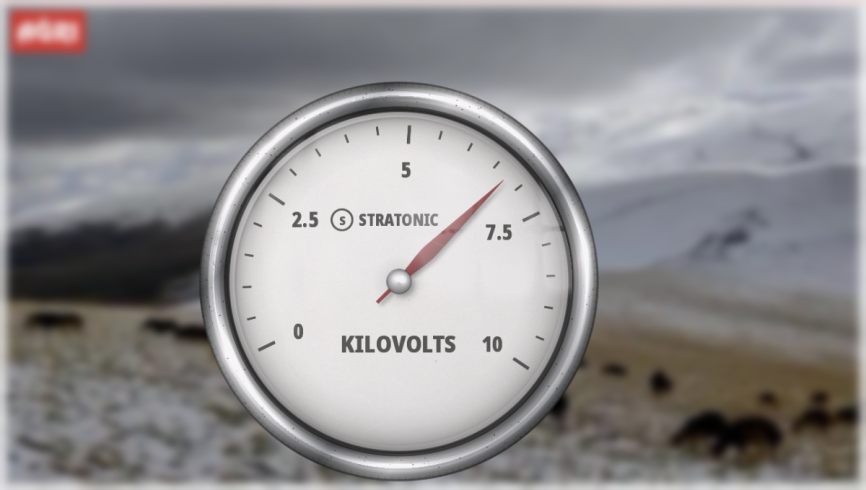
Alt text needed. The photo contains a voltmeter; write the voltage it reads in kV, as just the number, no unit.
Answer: 6.75
